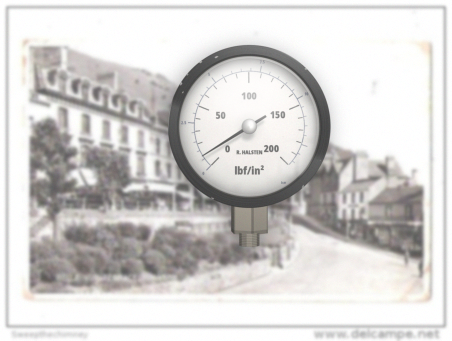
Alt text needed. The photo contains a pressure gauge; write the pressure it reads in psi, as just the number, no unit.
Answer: 10
